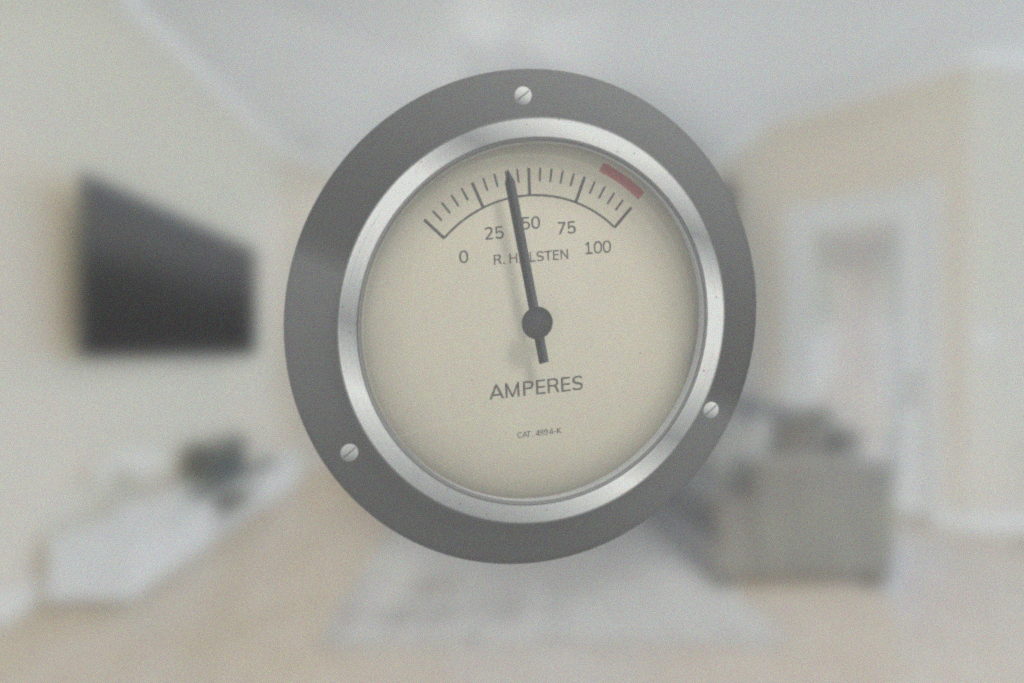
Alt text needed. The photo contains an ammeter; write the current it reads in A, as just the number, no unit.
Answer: 40
